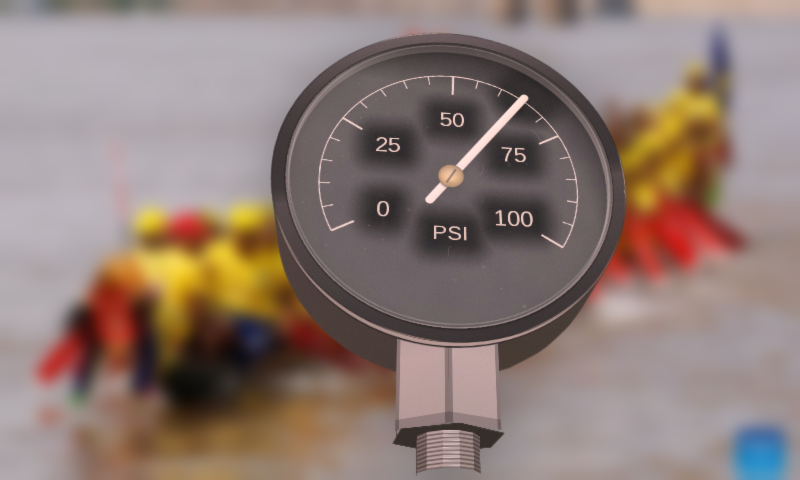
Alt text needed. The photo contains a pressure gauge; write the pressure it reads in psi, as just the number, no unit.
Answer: 65
